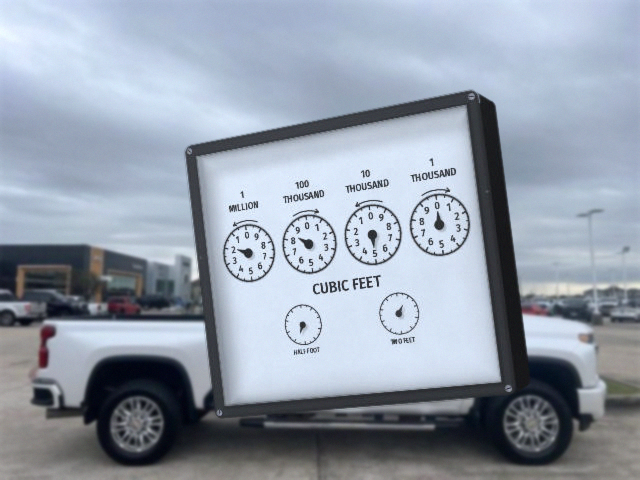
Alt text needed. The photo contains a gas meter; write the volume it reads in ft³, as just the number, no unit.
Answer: 185000
